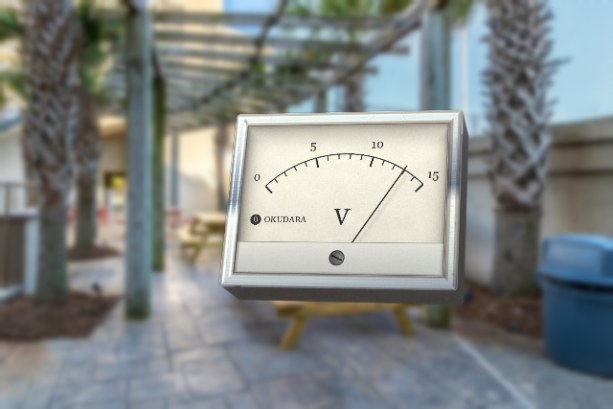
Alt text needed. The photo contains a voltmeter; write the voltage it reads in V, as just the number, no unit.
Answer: 13
